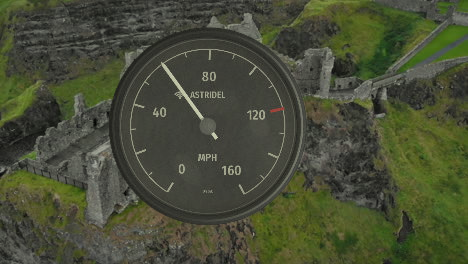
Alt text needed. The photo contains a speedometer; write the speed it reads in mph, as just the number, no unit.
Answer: 60
